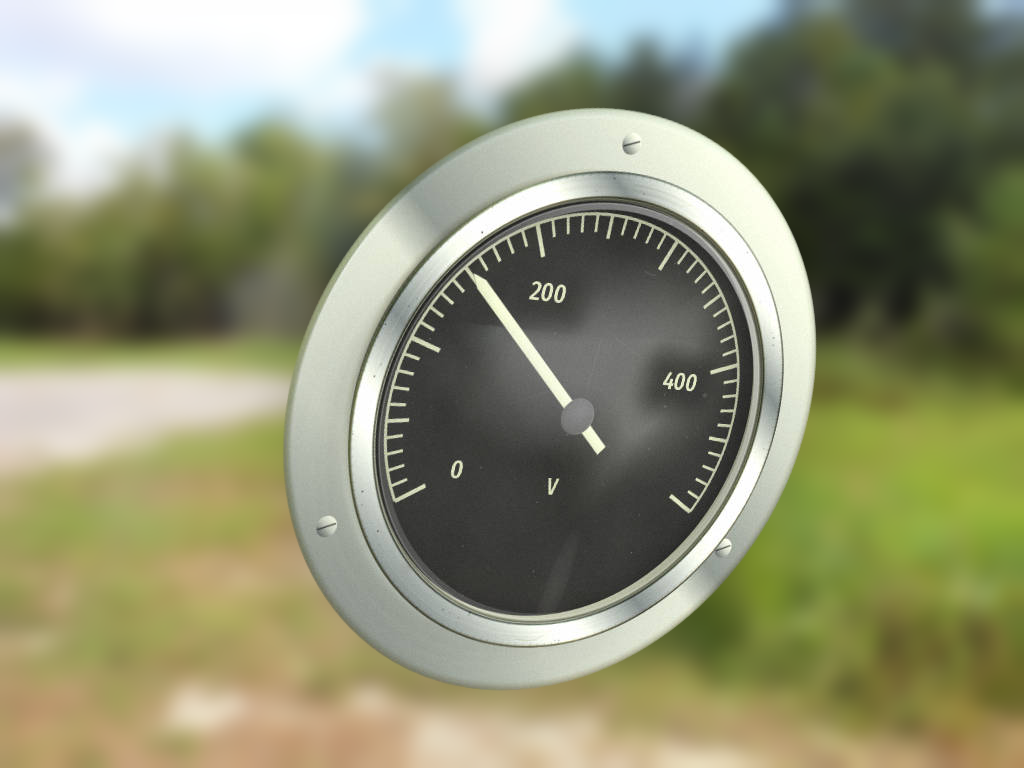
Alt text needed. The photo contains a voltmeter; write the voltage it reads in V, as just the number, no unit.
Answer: 150
